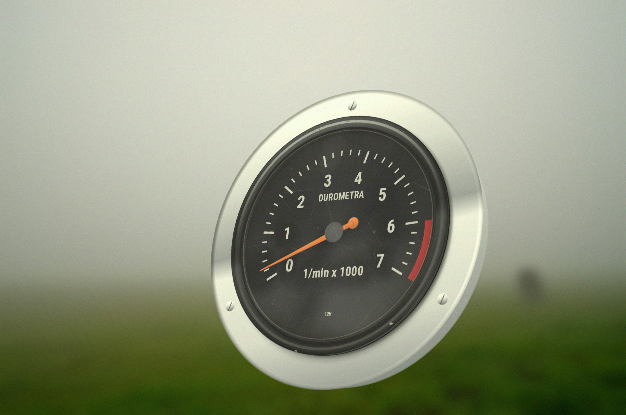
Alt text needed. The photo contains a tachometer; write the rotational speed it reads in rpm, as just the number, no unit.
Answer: 200
